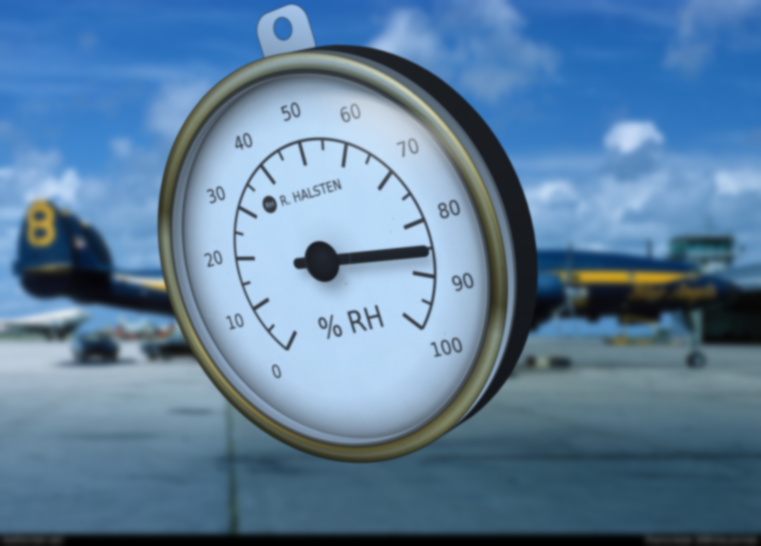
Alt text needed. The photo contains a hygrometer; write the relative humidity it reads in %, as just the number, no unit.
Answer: 85
